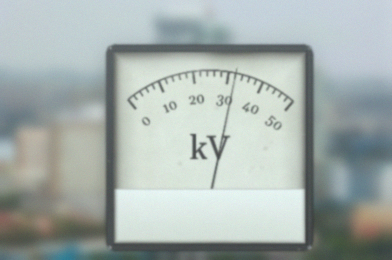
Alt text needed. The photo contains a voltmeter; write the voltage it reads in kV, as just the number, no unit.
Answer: 32
